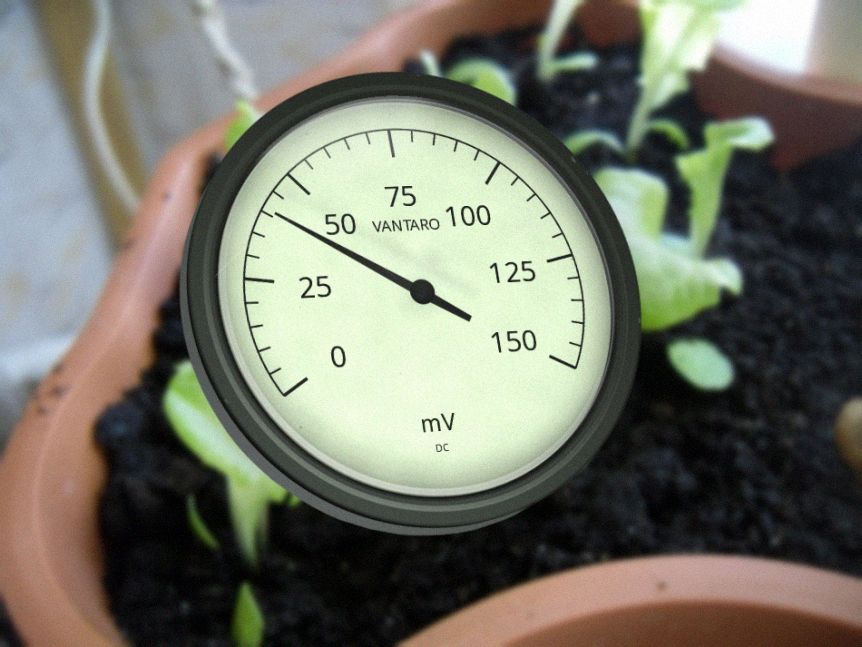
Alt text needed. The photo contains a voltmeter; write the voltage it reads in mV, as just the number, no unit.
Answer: 40
